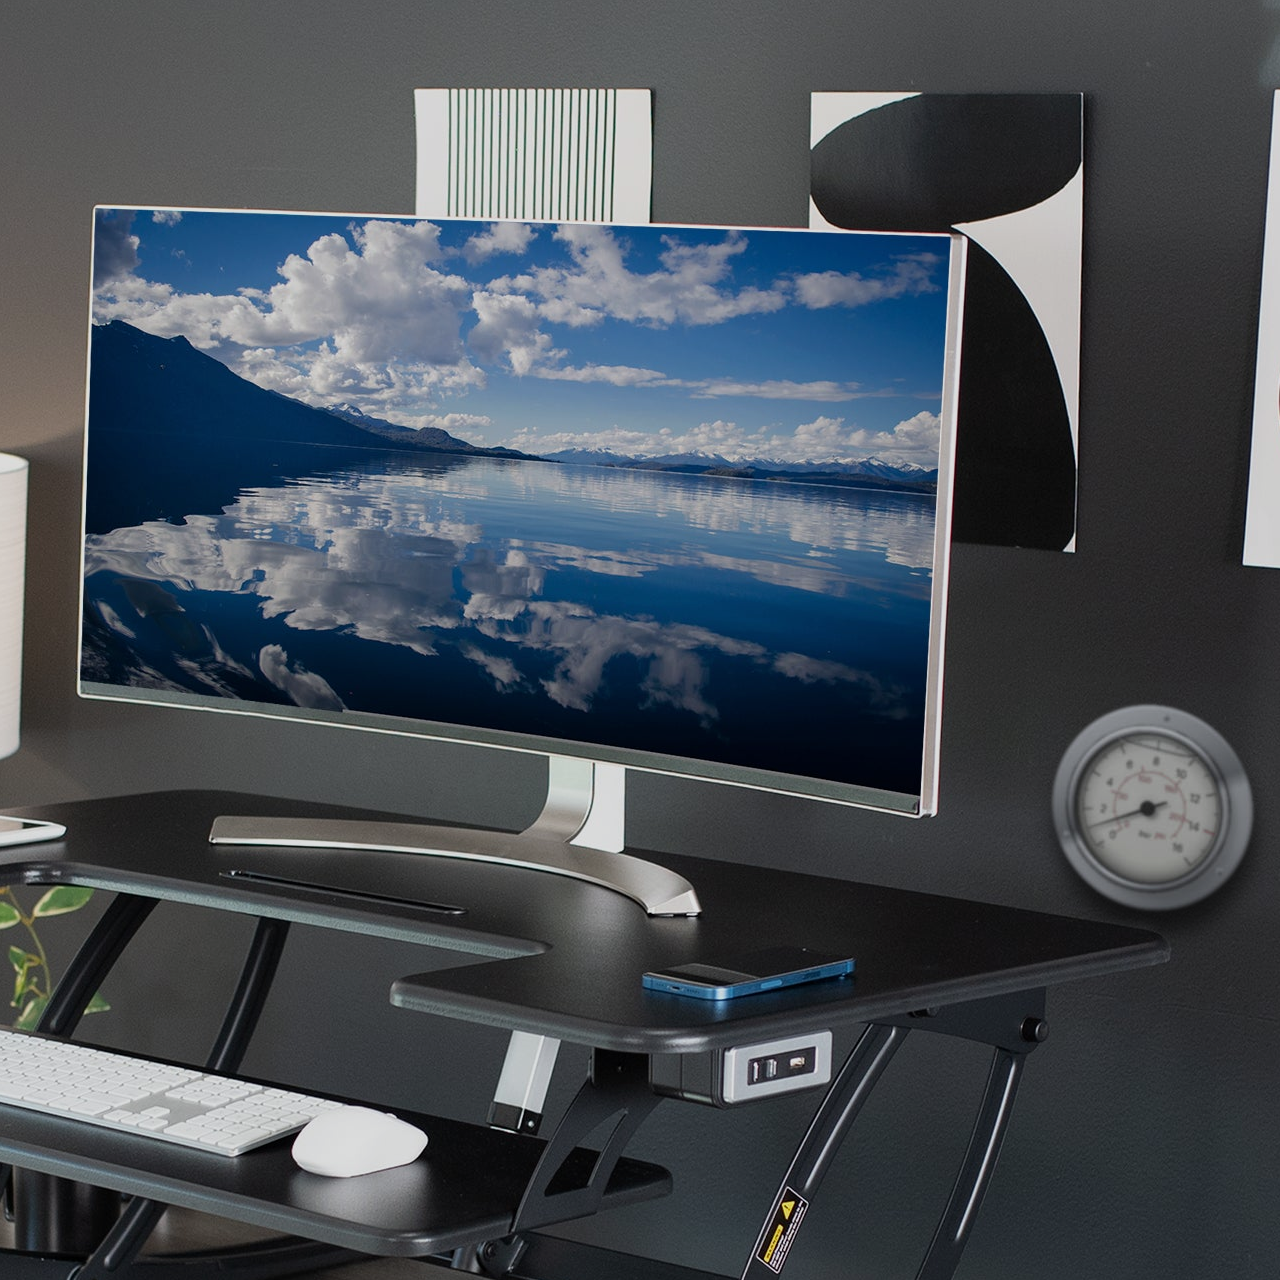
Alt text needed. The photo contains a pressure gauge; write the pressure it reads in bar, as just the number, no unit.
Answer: 1
